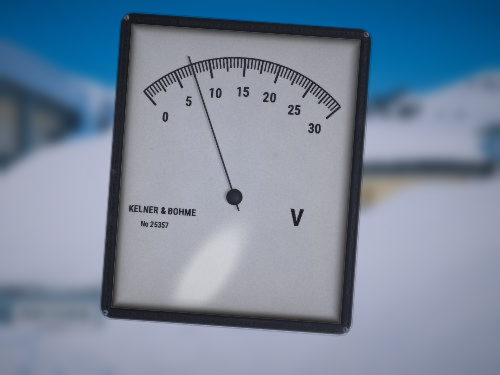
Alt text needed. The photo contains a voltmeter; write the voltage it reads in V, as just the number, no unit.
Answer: 7.5
